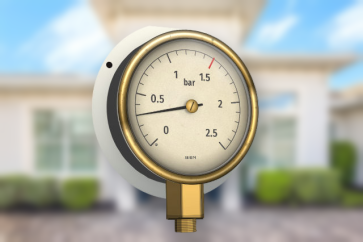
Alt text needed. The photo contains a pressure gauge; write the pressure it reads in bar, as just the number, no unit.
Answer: 0.3
